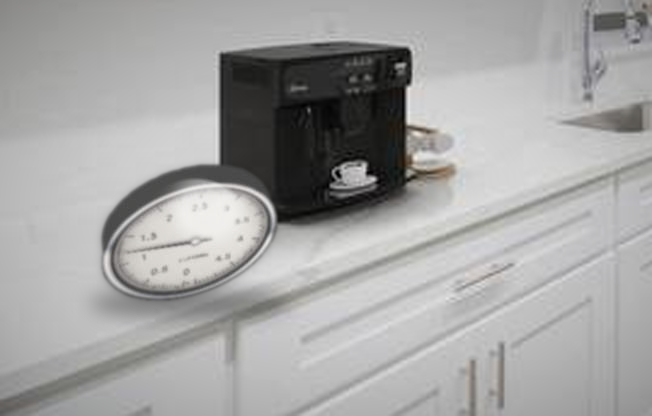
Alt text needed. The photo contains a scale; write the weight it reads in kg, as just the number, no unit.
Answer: 1.25
